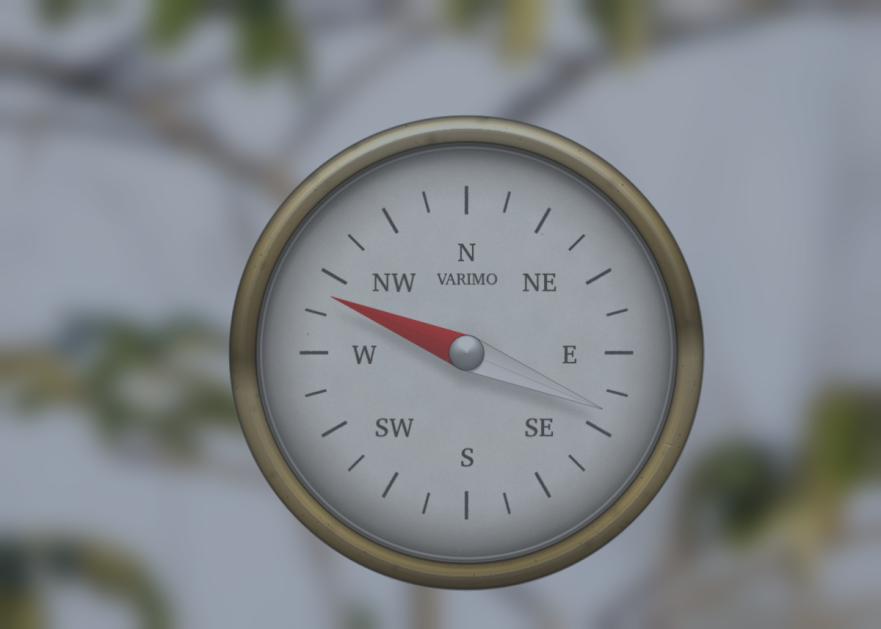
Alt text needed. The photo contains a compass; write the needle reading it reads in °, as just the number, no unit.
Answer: 292.5
